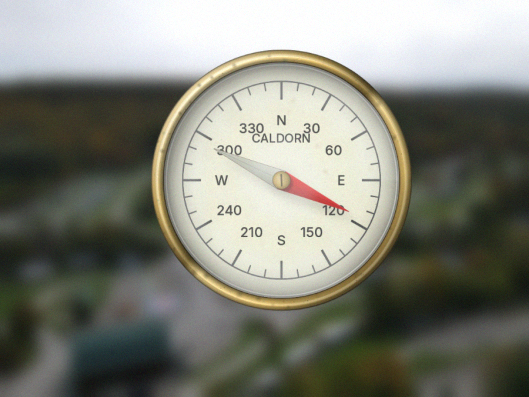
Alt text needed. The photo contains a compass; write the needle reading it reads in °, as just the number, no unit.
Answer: 115
